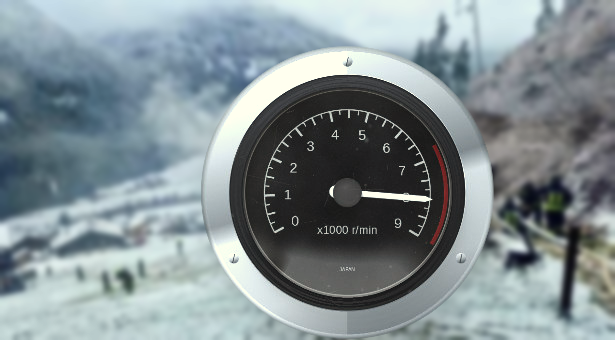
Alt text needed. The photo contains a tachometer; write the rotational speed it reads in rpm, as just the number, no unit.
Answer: 8000
